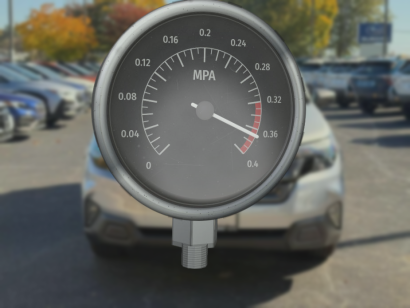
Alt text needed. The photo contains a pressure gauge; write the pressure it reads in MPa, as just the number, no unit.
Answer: 0.37
